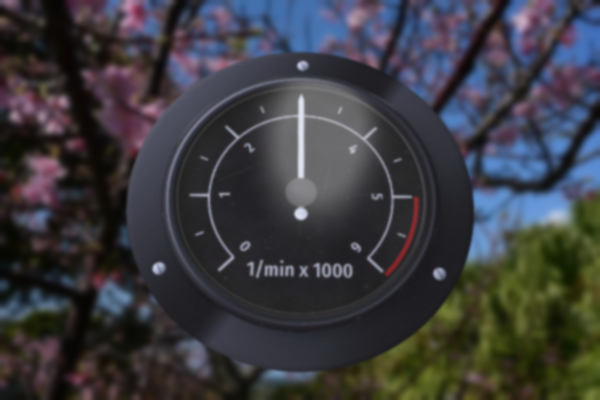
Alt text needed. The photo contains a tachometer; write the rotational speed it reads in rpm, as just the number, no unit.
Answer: 3000
